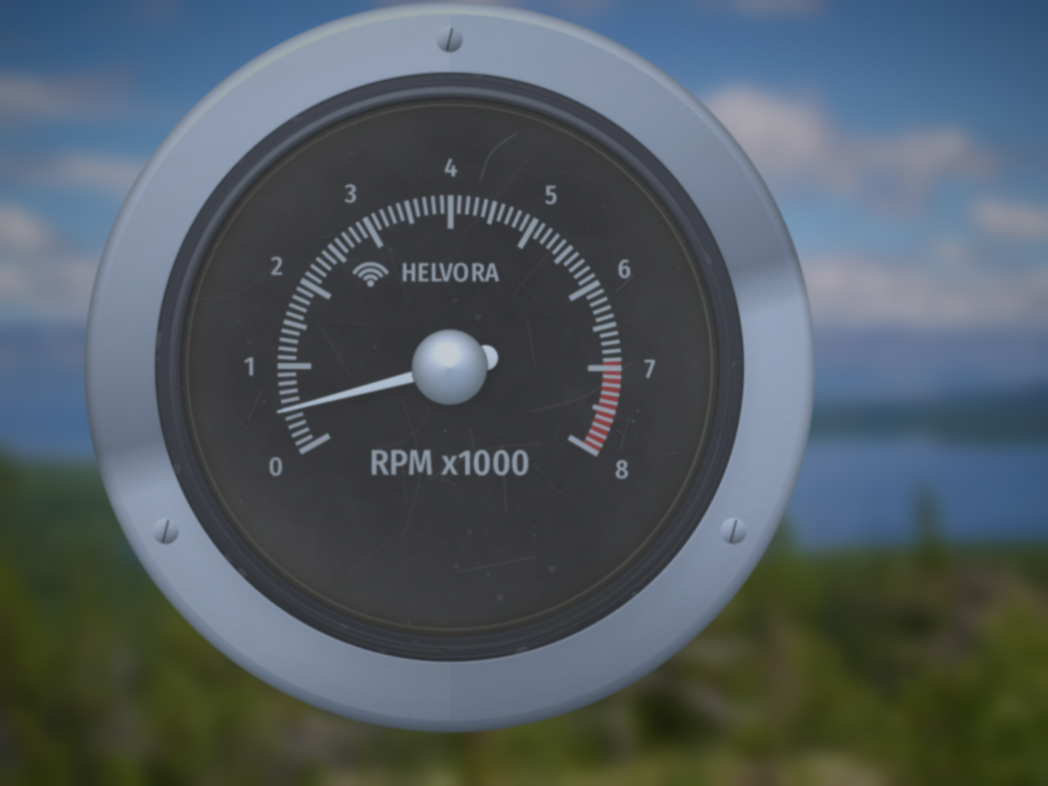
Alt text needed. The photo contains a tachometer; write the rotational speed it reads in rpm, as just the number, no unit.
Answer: 500
